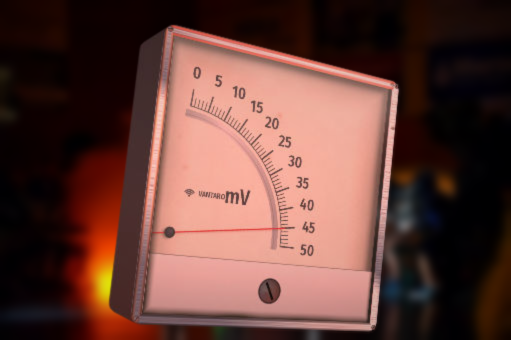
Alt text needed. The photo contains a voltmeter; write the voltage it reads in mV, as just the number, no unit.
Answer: 45
